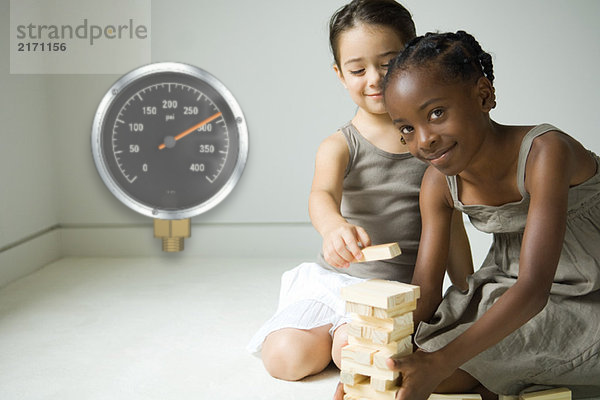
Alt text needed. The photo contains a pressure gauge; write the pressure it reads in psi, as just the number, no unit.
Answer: 290
